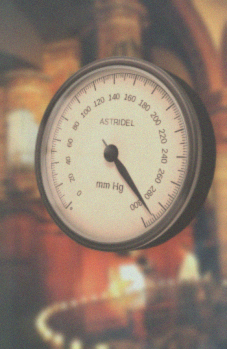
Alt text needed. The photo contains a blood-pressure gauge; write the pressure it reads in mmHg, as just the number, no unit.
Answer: 290
